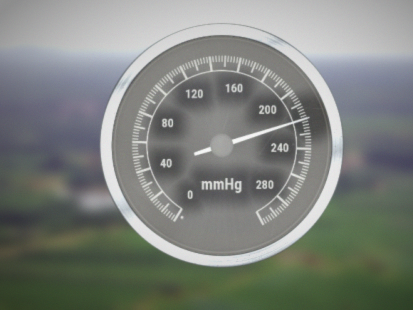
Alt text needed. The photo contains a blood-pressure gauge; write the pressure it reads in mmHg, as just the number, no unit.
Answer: 220
